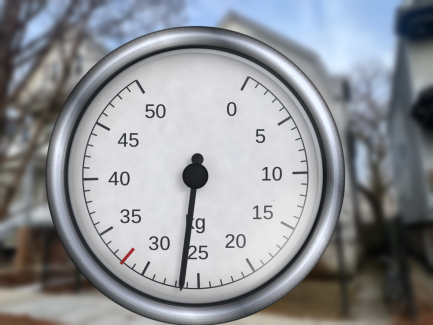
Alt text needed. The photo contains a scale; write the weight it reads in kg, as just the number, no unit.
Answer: 26.5
